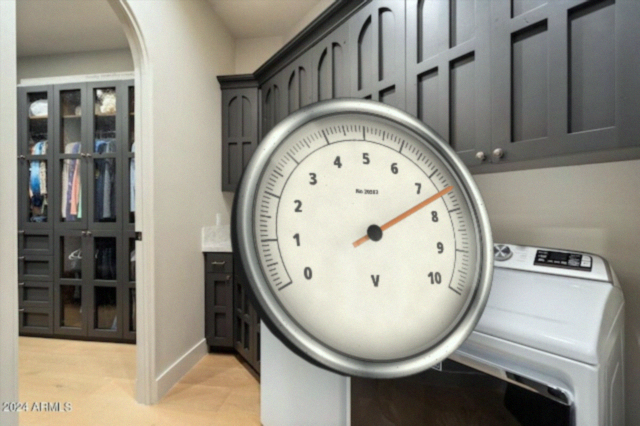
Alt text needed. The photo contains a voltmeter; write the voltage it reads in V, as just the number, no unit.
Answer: 7.5
